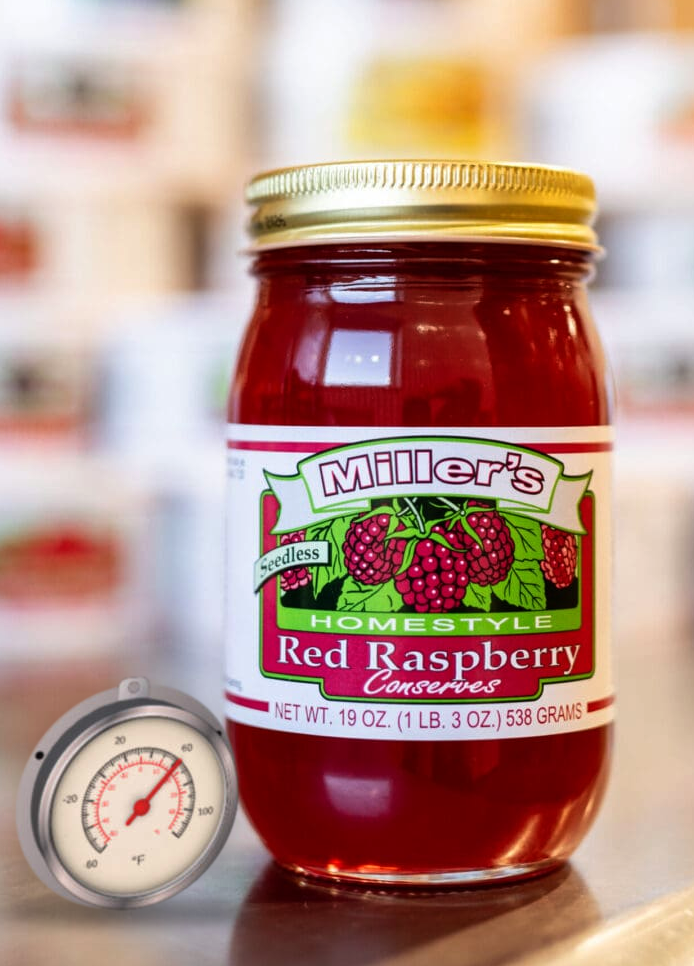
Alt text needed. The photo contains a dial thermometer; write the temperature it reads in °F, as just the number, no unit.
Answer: 60
